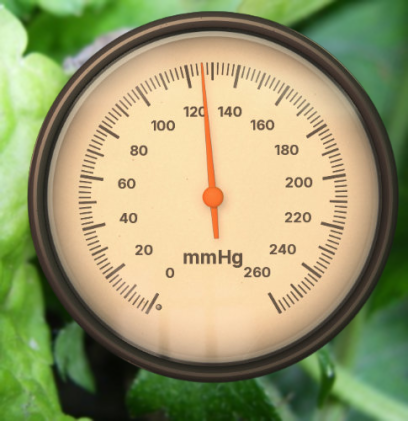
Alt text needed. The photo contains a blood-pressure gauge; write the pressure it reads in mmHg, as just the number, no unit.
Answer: 126
